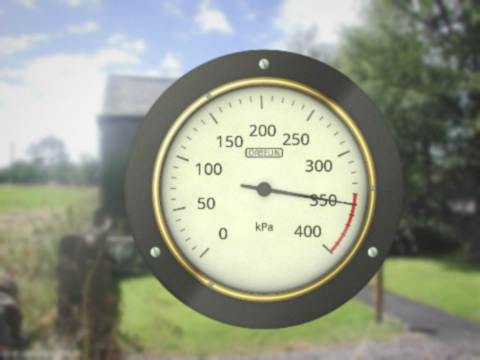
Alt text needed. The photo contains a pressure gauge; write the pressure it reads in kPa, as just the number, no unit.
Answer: 350
